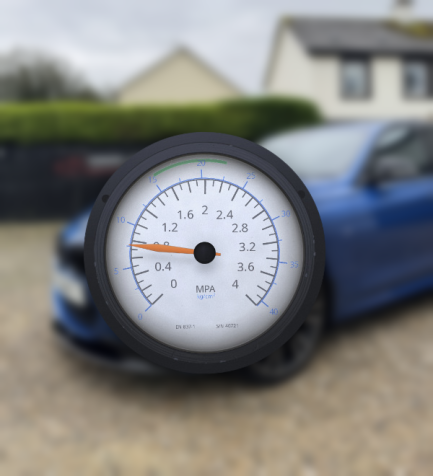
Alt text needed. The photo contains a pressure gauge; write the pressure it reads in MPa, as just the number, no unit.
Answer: 0.75
